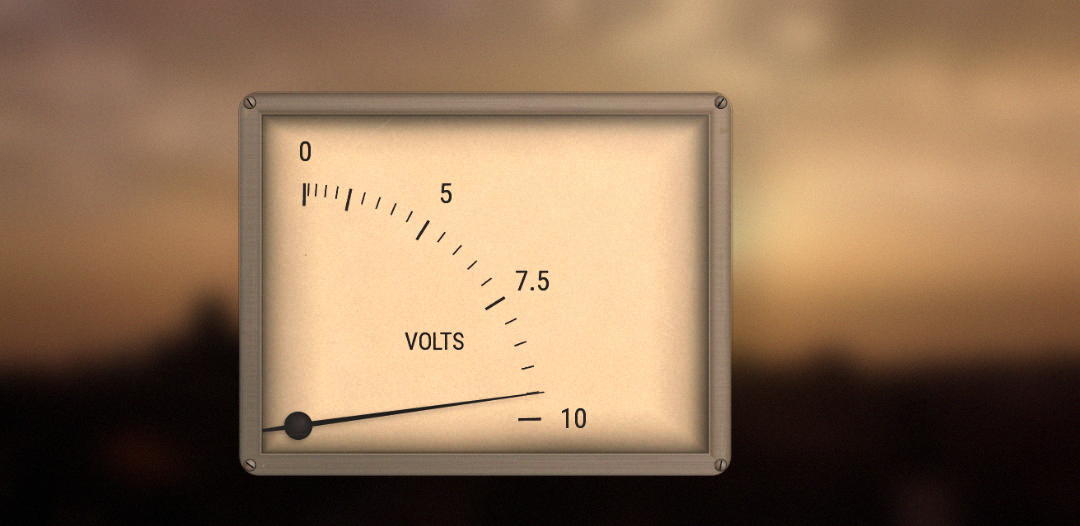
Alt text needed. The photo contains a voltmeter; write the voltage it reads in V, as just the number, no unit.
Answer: 9.5
